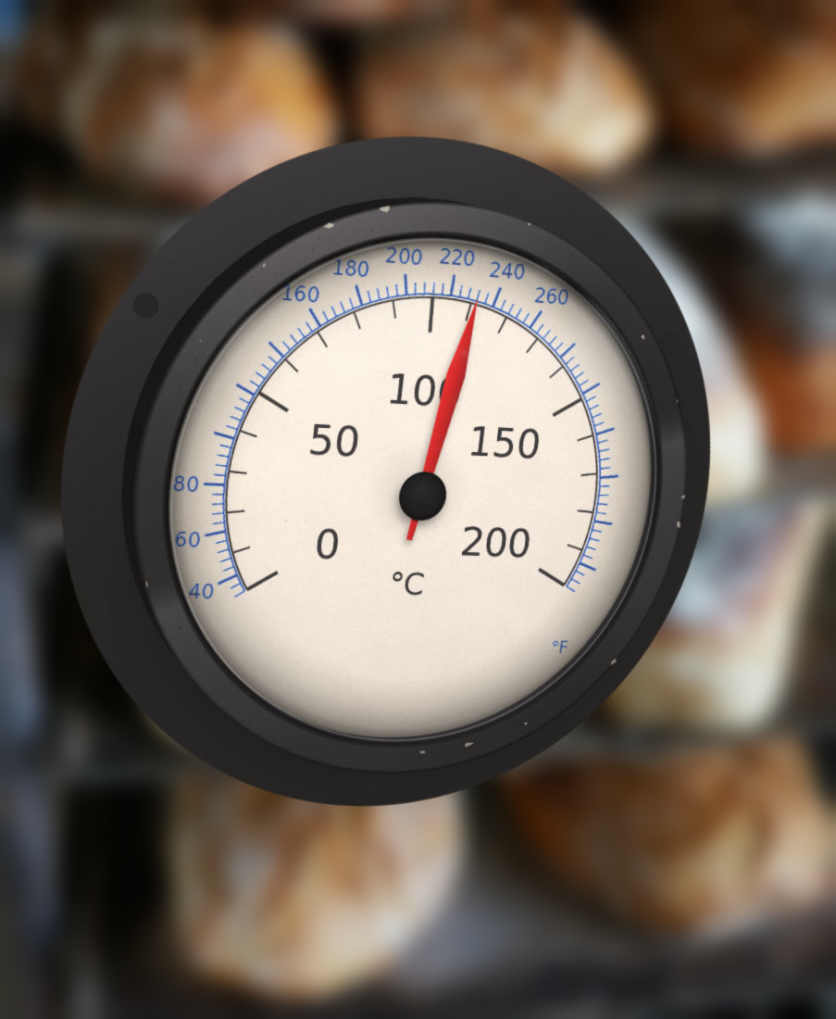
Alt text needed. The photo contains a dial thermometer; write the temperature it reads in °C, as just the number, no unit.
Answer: 110
